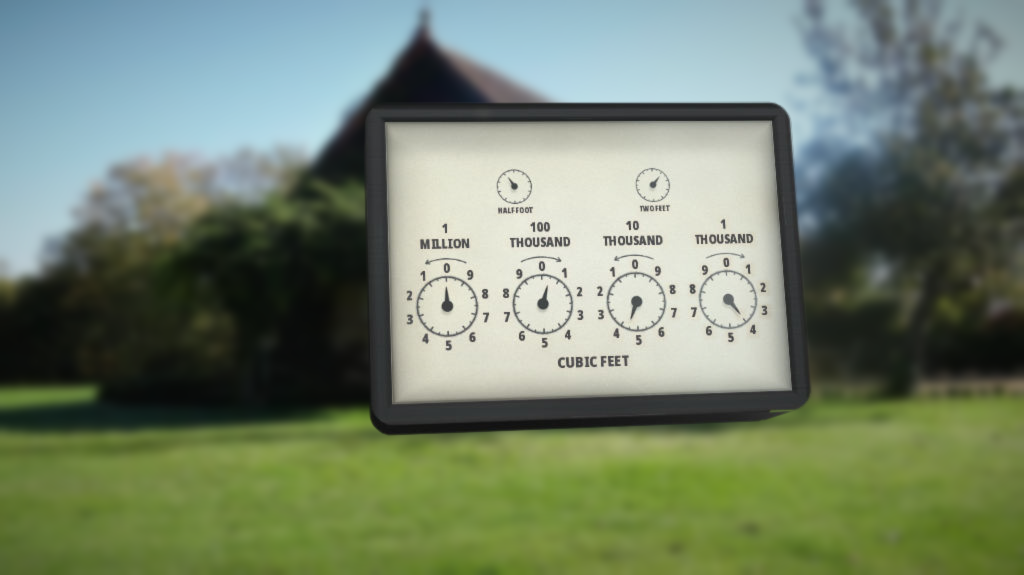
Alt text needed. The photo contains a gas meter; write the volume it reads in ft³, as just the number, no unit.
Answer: 4400
